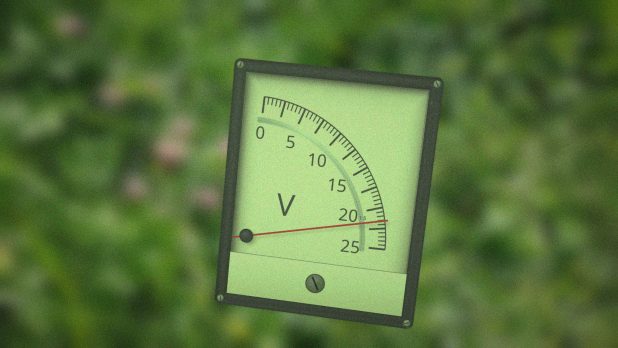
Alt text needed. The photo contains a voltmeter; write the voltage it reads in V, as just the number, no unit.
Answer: 21.5
